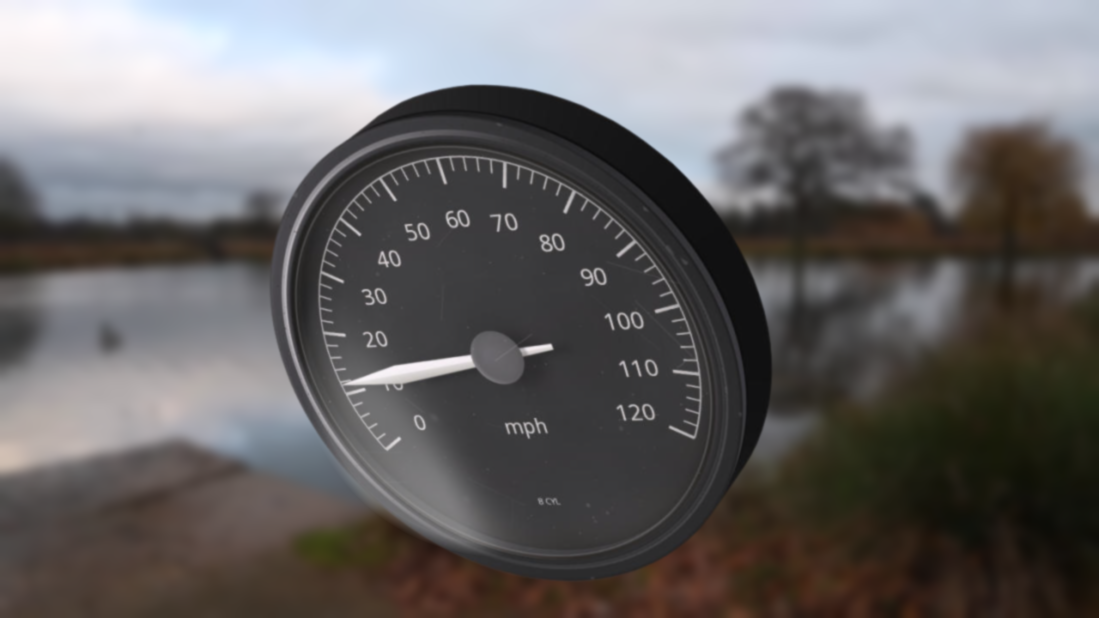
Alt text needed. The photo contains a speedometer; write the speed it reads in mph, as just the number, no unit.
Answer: 12
